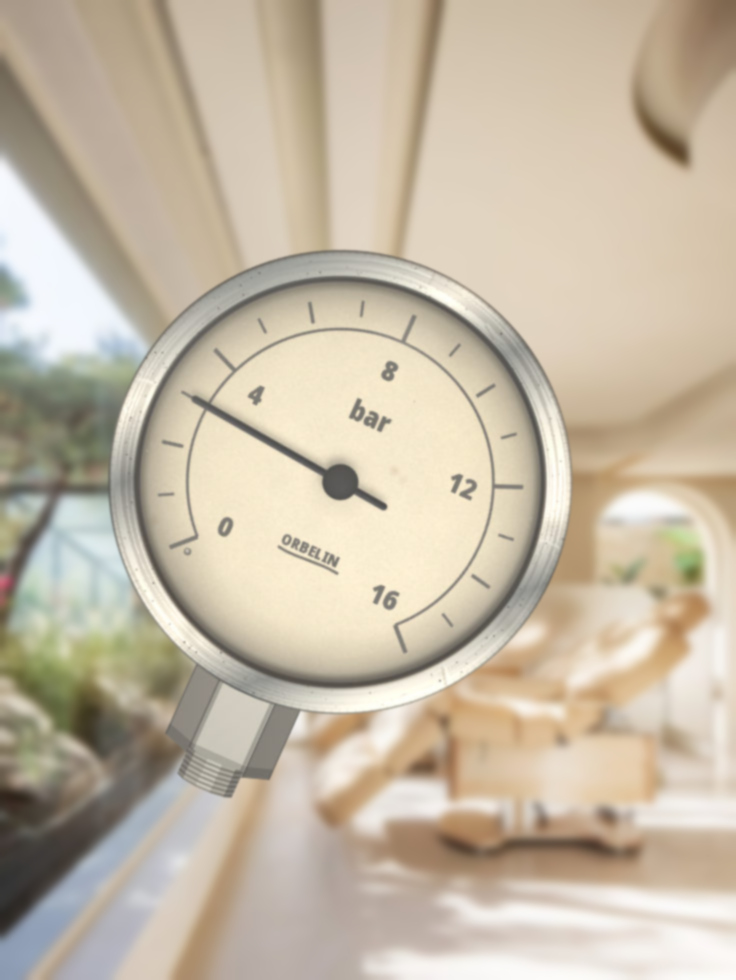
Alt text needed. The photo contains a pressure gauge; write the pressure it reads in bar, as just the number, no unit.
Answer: 3
